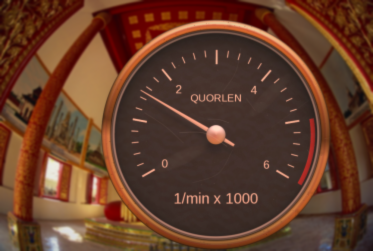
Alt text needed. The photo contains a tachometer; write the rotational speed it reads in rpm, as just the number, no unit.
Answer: 1500
